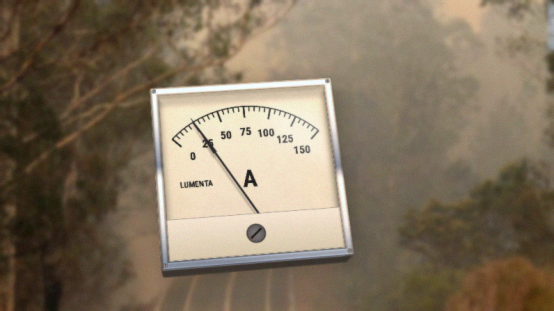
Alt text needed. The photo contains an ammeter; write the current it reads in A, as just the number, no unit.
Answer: 25
